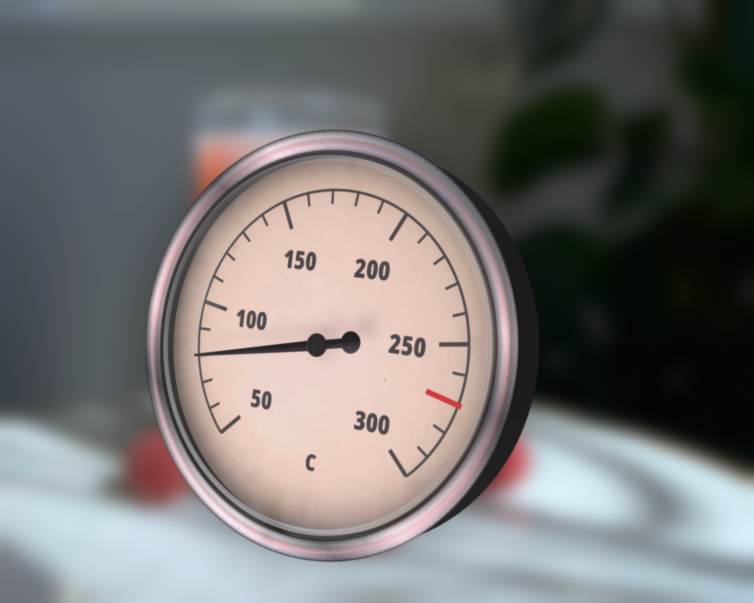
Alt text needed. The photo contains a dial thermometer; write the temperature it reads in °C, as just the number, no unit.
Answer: 80
